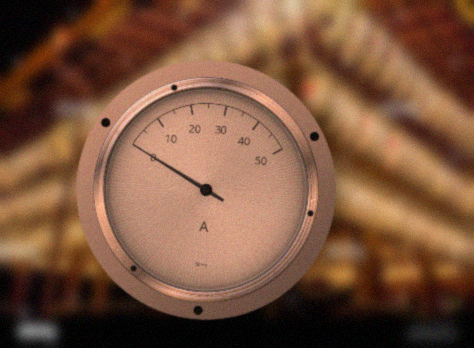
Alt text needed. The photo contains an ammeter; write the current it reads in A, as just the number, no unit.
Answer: 0
